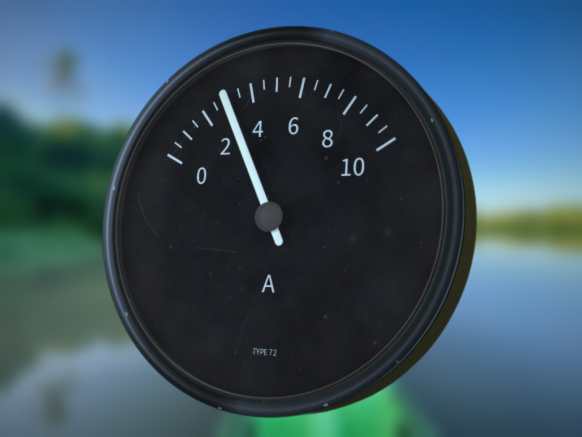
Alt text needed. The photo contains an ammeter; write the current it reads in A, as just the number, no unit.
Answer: 3
